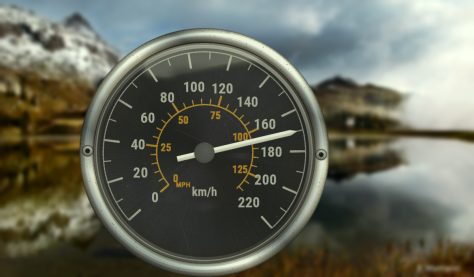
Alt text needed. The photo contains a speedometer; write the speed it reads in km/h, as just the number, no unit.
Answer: 170
